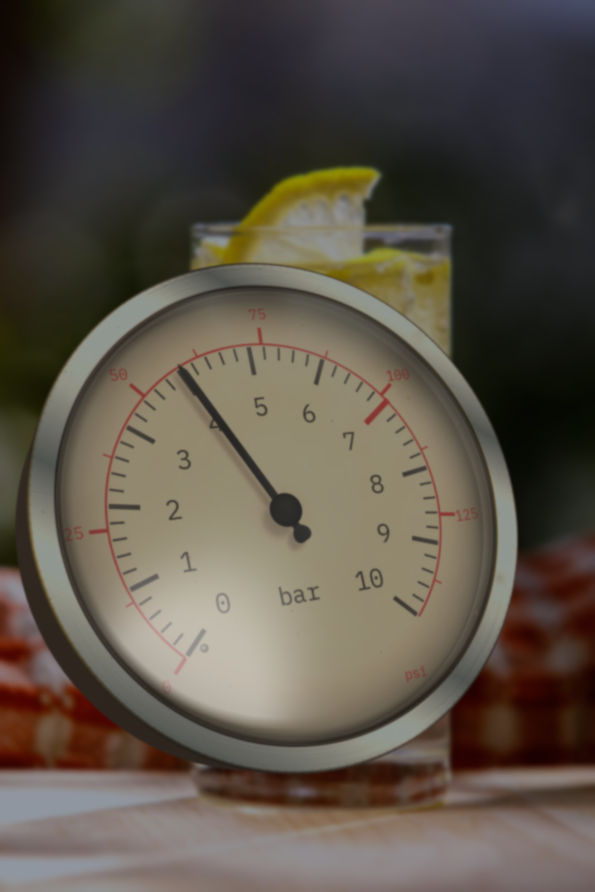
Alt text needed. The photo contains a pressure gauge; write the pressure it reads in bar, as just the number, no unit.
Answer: 4
